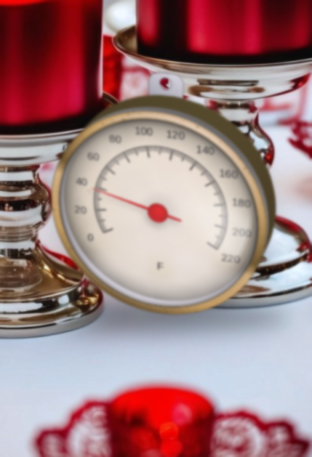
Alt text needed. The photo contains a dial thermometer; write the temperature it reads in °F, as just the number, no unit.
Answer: 40
